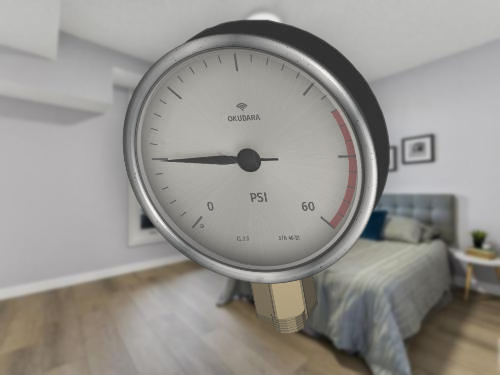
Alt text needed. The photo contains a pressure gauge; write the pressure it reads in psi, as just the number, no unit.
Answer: 10
